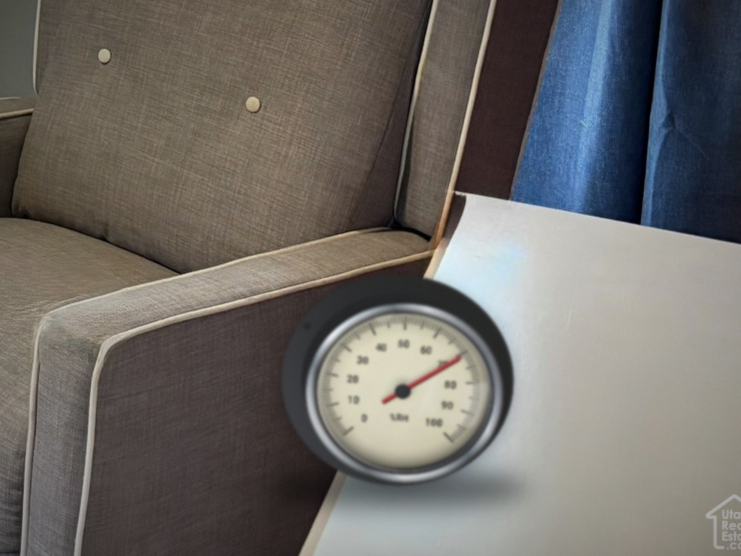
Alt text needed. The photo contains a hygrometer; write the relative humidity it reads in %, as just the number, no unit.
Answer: 70
